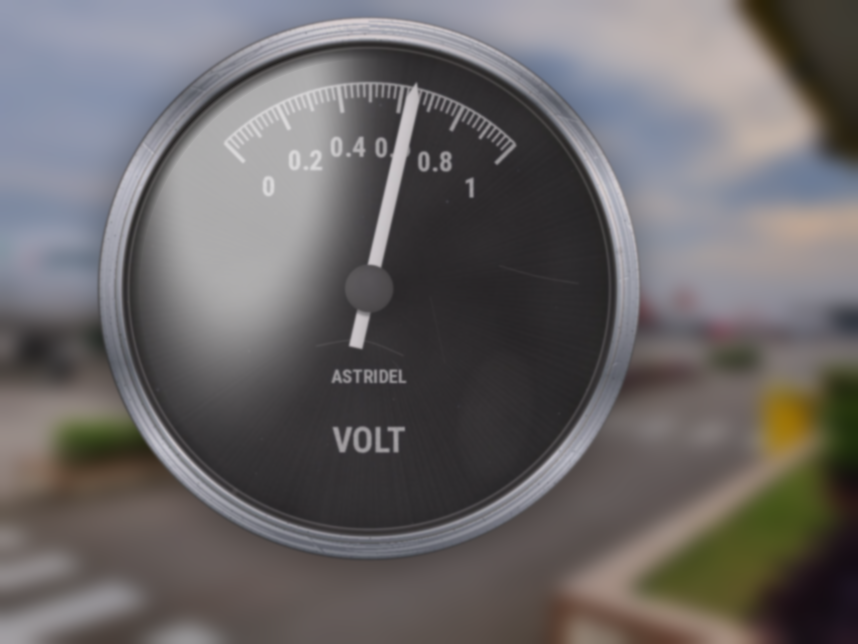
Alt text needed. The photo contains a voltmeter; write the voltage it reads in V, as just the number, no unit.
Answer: 0.64
